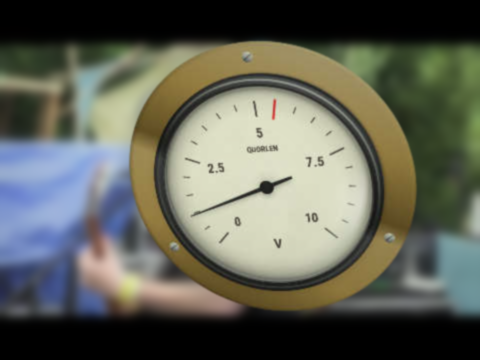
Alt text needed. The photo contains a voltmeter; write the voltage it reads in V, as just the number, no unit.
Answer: 1
